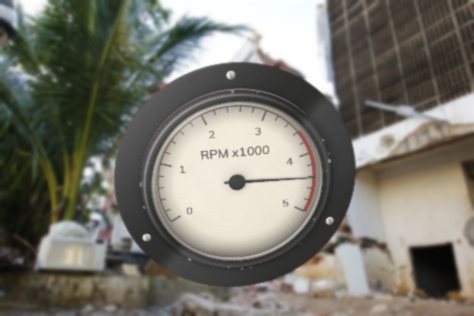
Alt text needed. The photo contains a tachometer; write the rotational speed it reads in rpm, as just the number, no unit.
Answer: 4400
